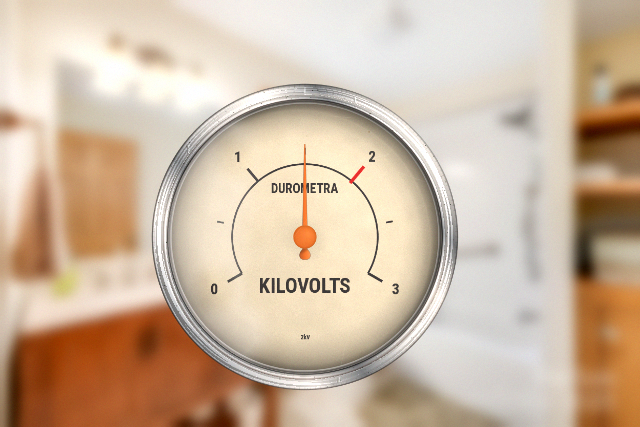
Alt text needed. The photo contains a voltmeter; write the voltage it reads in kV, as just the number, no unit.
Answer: 1.5
